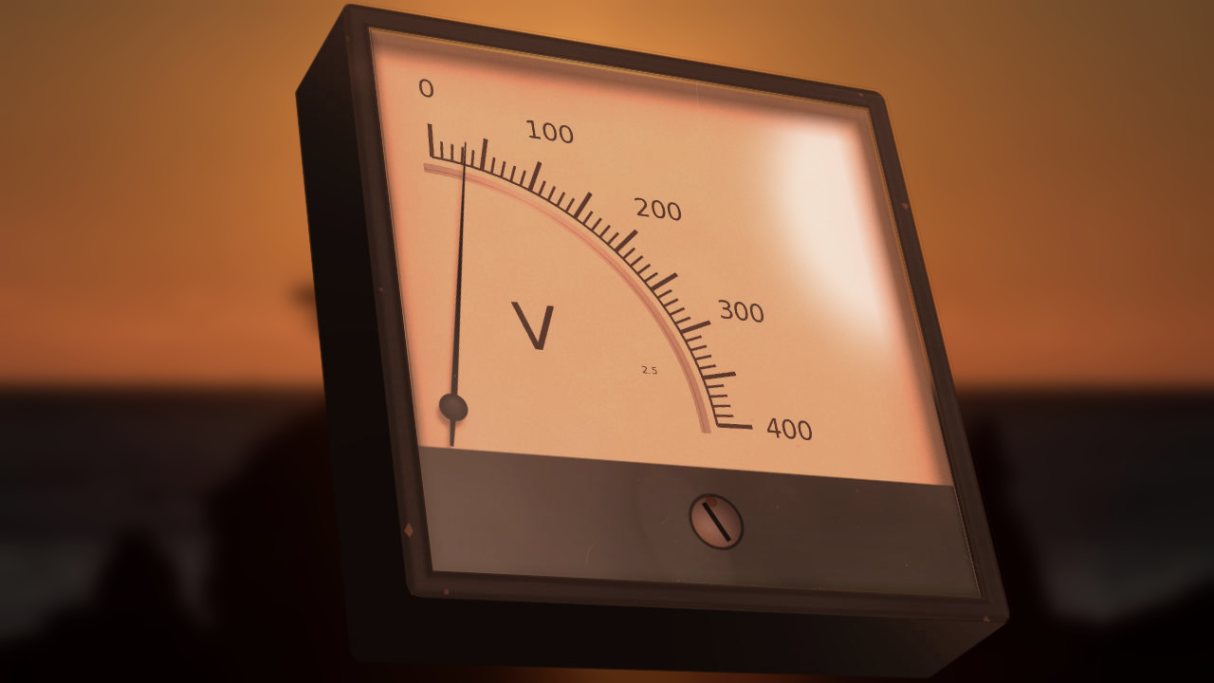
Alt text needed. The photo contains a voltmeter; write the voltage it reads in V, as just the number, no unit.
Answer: 30
